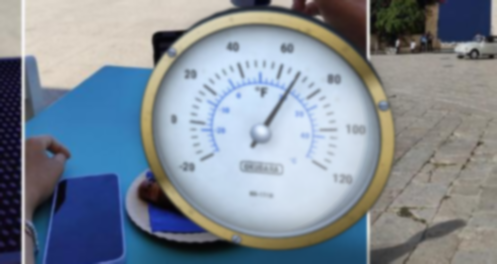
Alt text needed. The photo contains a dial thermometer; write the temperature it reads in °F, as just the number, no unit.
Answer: 68
